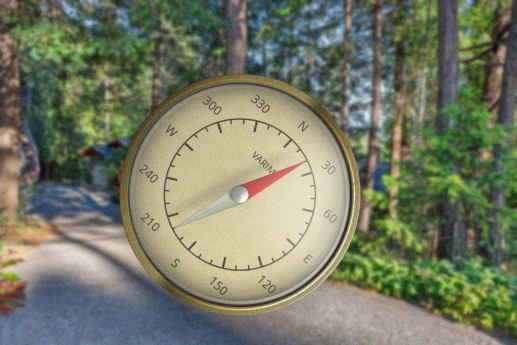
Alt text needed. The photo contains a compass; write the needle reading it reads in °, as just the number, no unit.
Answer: 20
